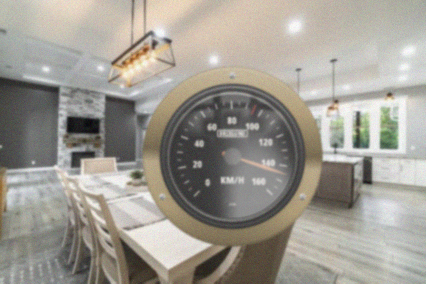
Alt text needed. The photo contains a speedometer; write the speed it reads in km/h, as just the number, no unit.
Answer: 145
